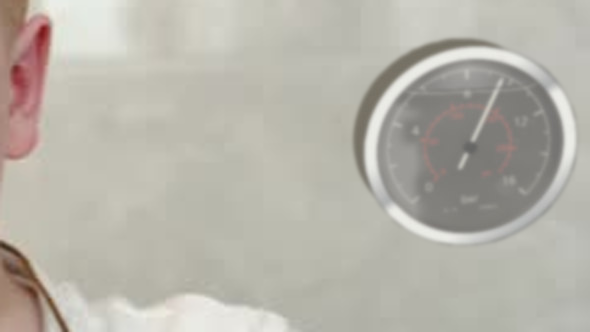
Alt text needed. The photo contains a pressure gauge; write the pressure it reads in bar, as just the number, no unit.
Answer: 9.5
